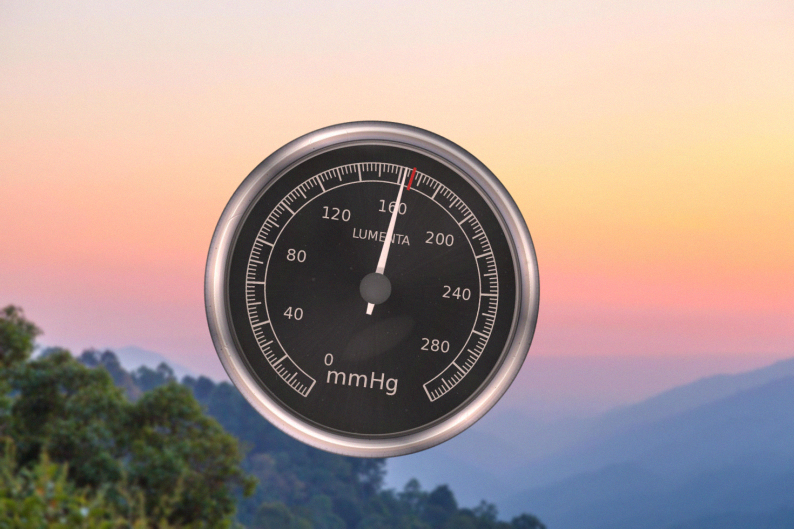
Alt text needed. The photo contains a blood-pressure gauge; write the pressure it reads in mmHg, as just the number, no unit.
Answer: 162
